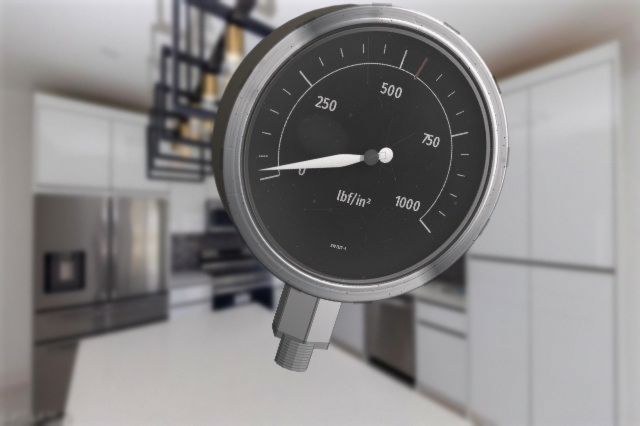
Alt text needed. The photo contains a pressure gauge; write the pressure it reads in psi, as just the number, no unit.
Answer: 25
